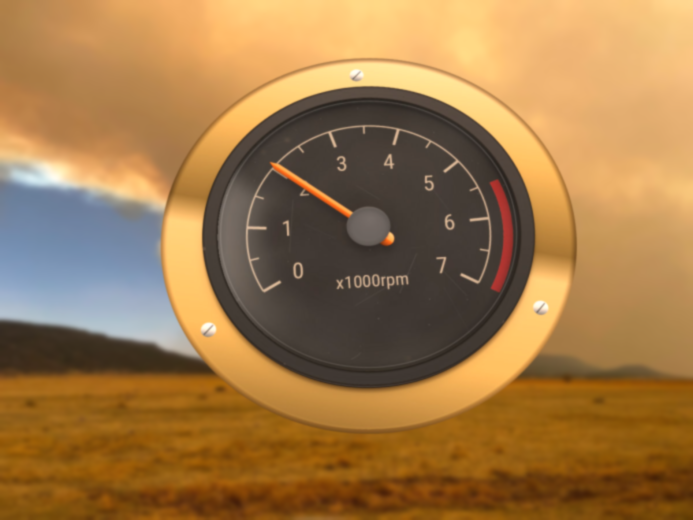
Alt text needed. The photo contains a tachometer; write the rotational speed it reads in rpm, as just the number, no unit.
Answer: 2000
